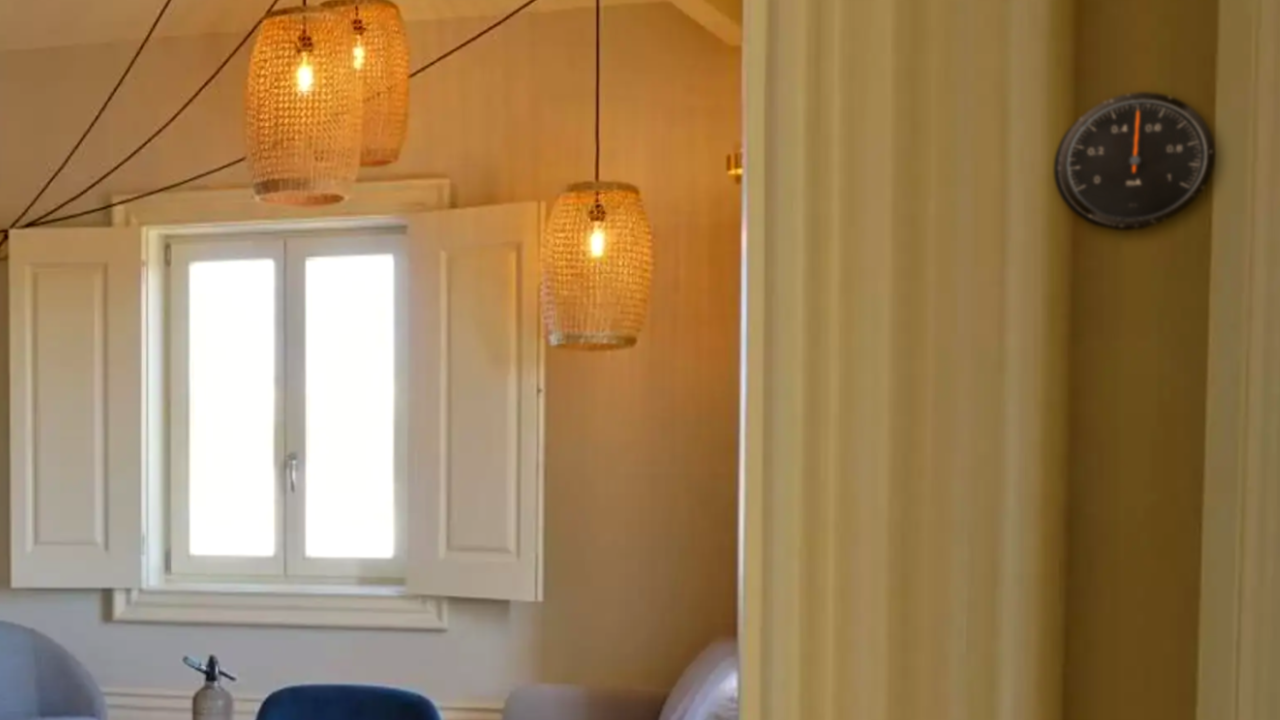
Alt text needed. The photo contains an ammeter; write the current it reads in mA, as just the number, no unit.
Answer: 0.5
